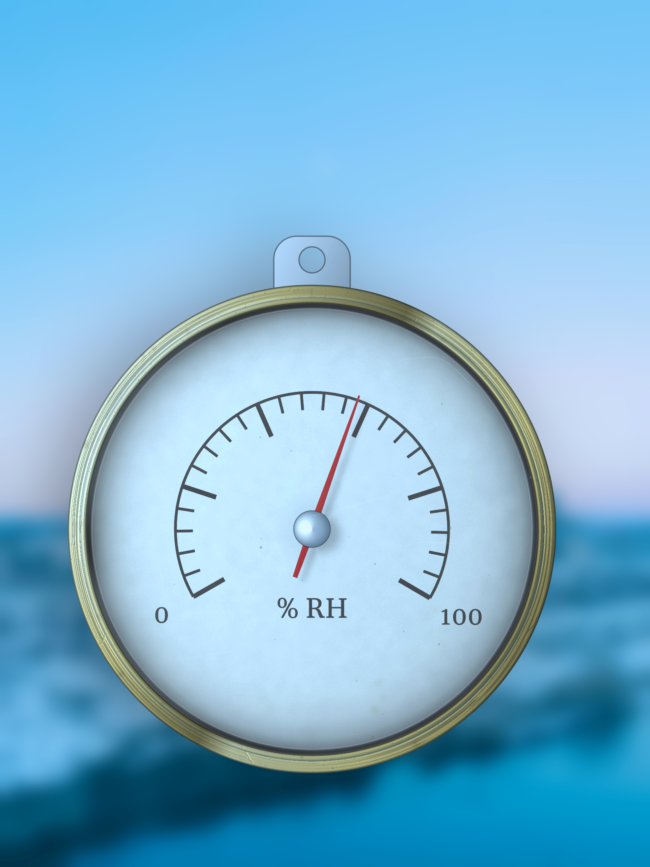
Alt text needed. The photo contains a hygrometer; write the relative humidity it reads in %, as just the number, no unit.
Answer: 58
